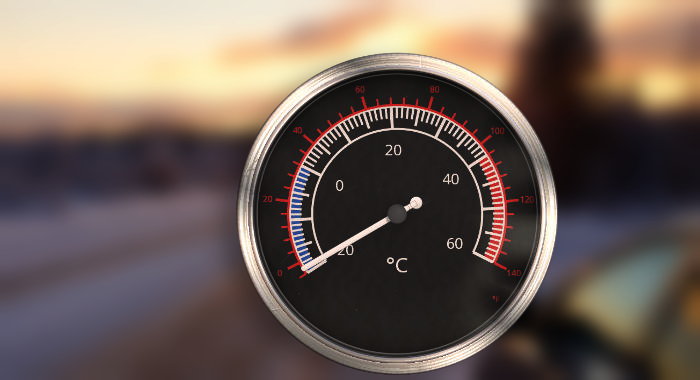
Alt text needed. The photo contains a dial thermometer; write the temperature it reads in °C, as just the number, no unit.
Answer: -19
